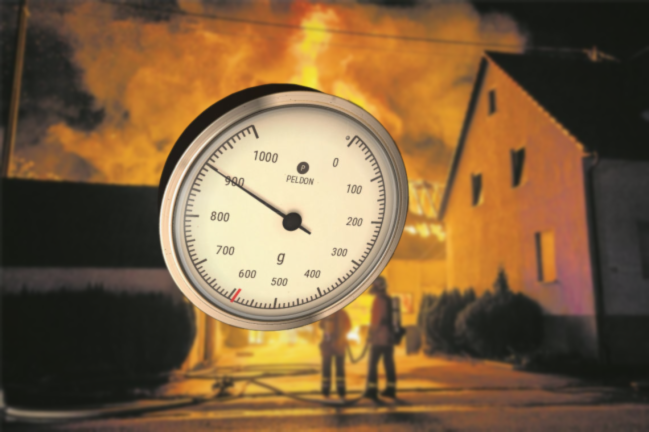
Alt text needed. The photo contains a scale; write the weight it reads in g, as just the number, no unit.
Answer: 900
